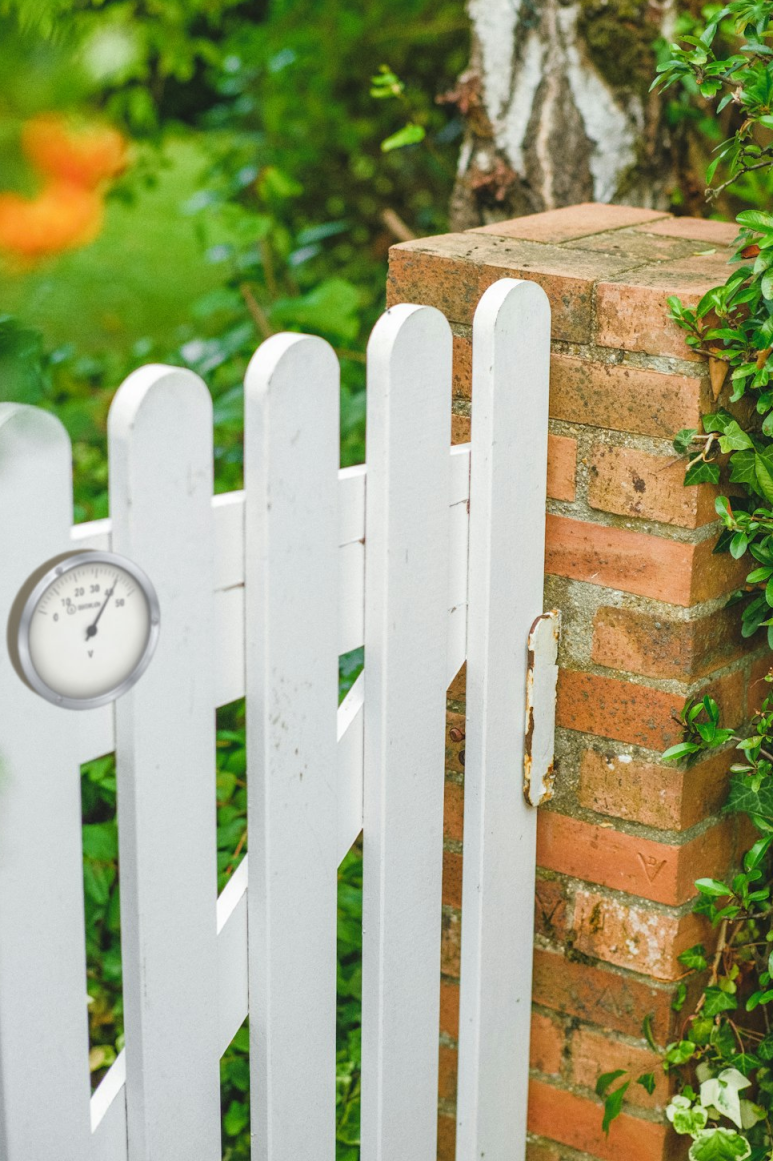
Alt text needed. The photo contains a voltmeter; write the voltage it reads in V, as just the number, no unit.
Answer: 40
